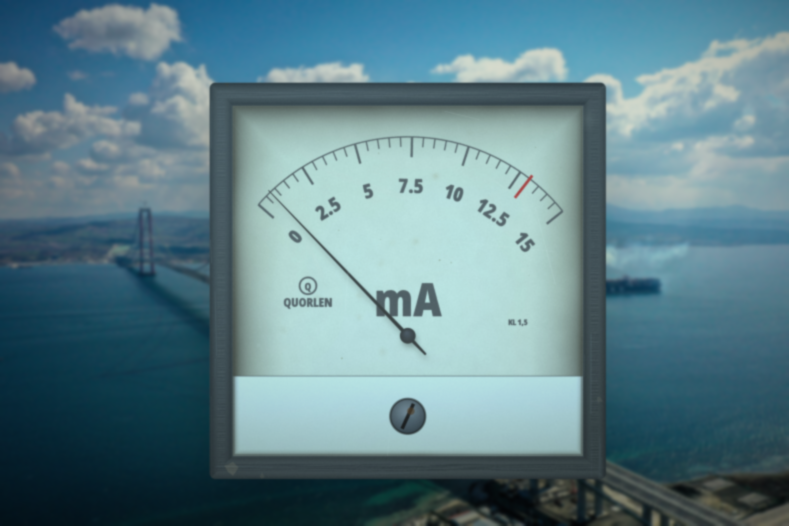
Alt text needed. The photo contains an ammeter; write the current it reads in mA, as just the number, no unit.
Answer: 0.75
